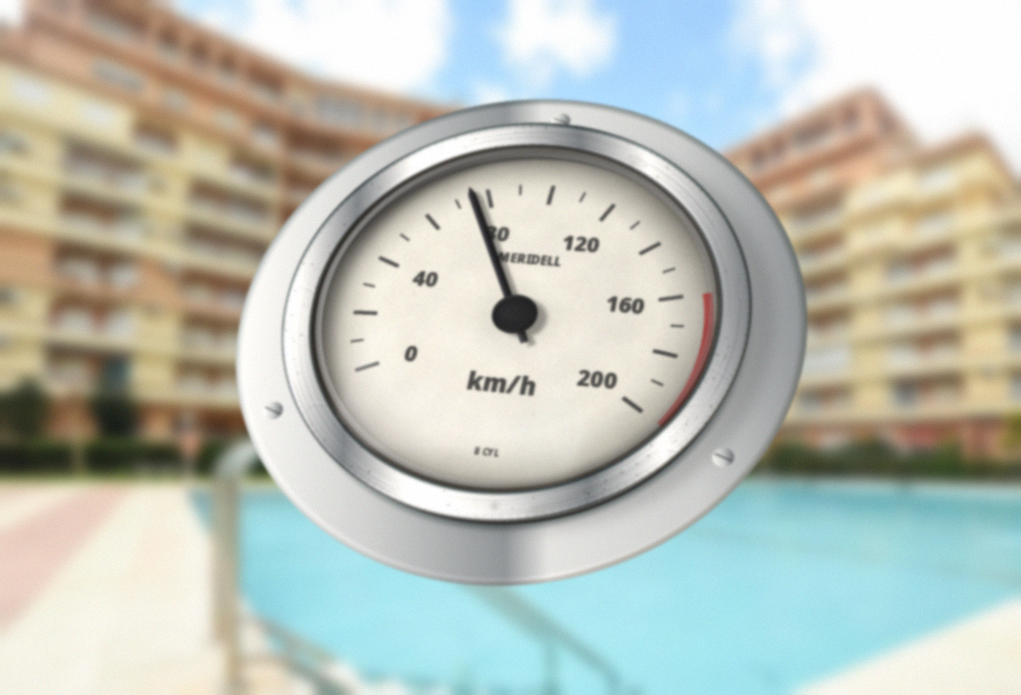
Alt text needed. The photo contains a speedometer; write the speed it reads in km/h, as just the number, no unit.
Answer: 75
